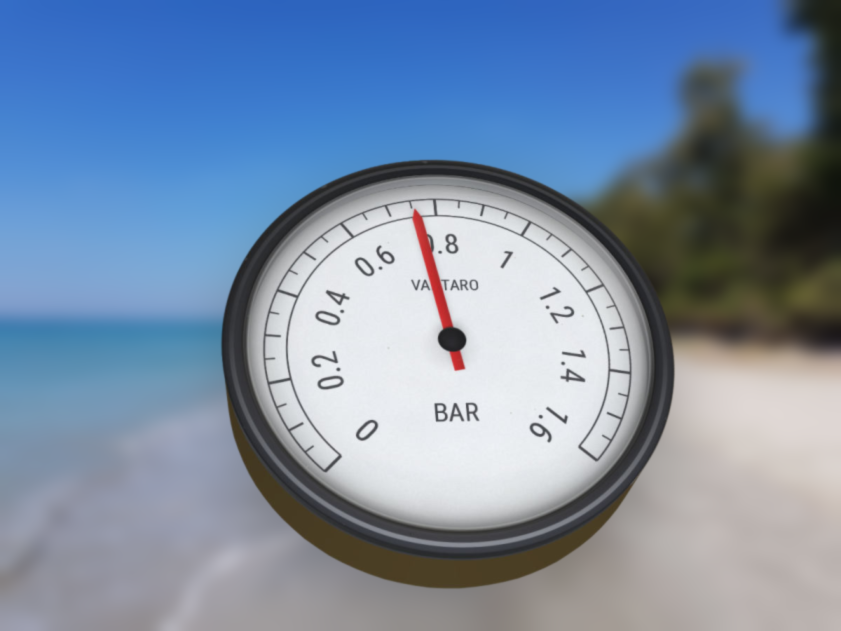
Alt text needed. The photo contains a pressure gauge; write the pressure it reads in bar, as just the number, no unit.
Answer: 0.75
